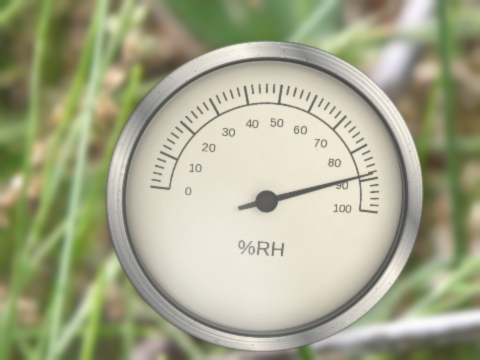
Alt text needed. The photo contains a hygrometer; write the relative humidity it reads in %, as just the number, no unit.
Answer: 88
